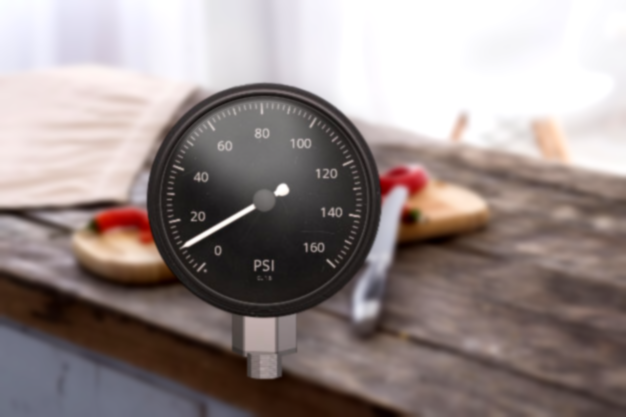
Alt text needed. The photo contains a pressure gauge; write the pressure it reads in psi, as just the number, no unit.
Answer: 10
